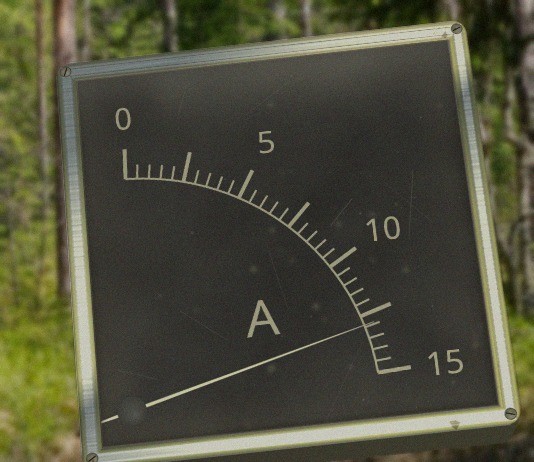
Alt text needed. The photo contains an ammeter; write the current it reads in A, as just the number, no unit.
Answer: 13
